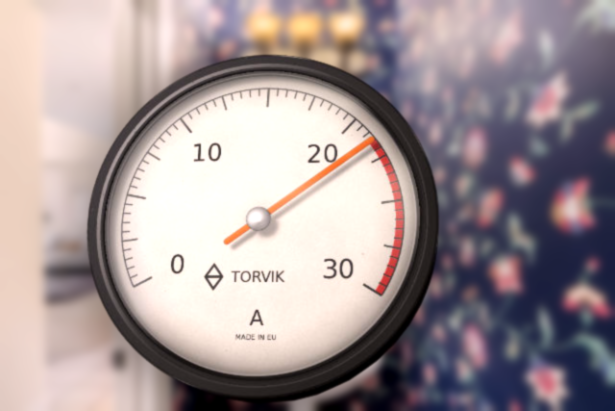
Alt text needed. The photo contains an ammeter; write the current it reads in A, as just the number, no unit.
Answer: 21.5
